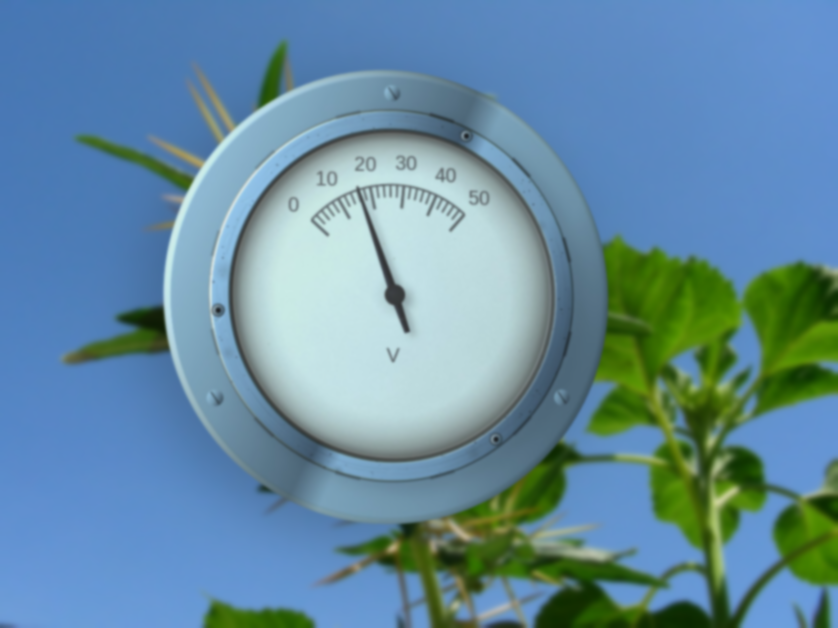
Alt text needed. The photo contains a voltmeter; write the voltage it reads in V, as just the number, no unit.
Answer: 16
